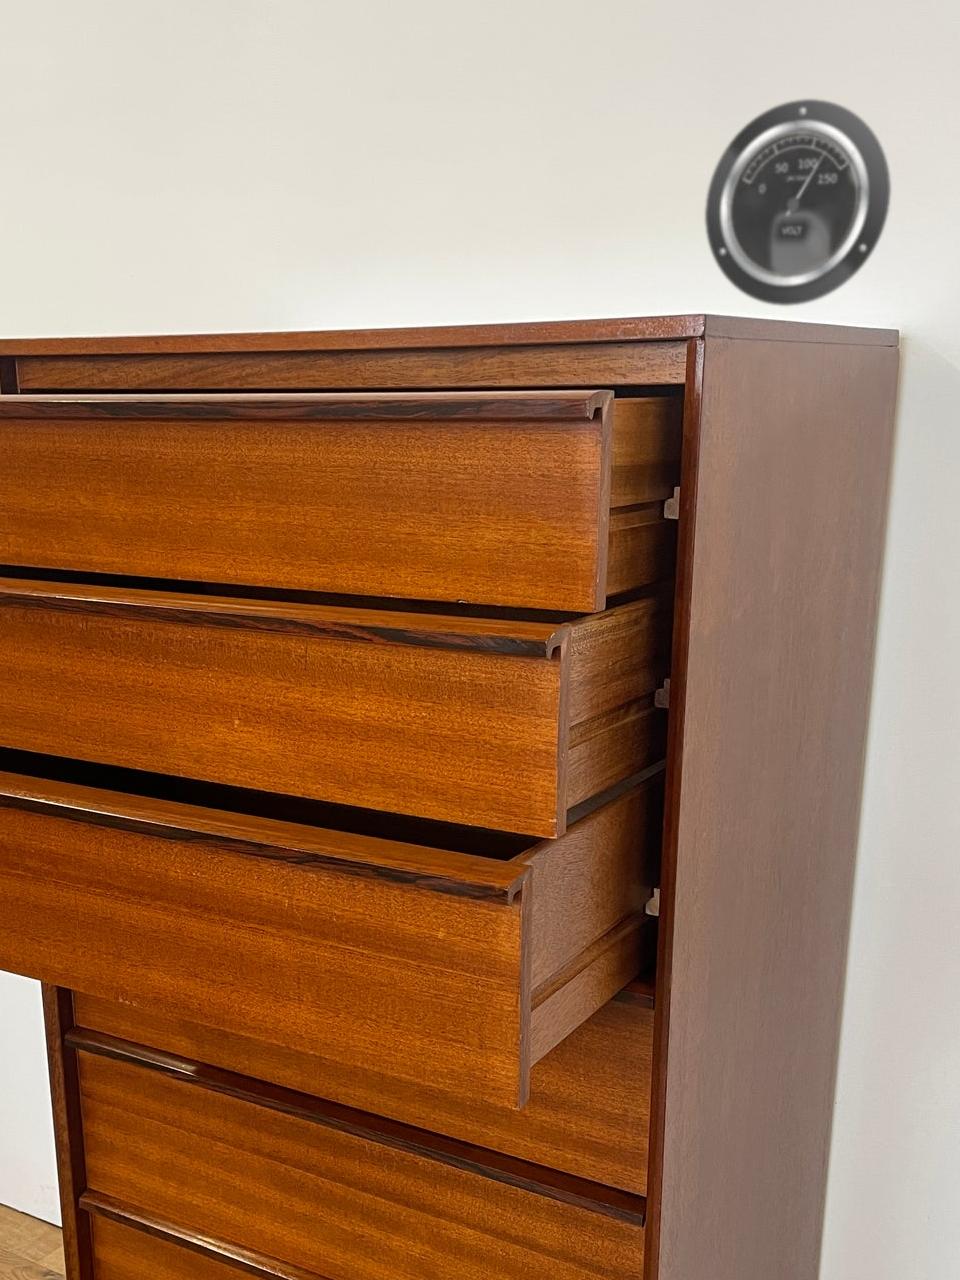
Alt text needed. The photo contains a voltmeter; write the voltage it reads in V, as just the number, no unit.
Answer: 120
